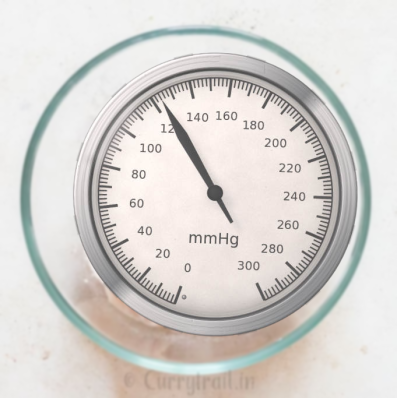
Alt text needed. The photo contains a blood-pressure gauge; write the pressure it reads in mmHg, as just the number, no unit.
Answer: 124
